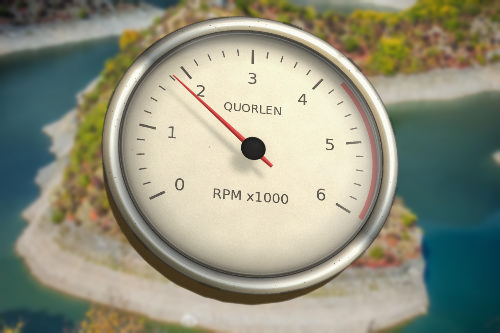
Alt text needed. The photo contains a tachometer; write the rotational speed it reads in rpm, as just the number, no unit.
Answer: 1800
